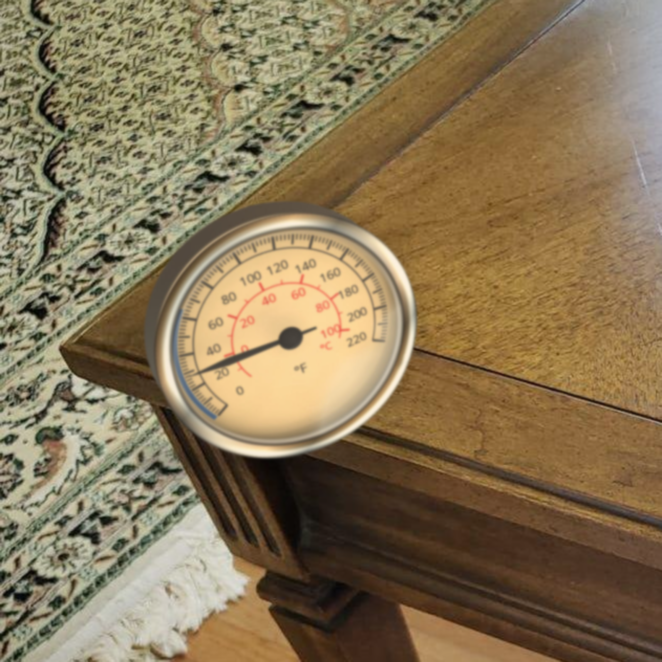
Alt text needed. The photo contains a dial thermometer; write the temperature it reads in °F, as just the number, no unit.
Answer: 30
